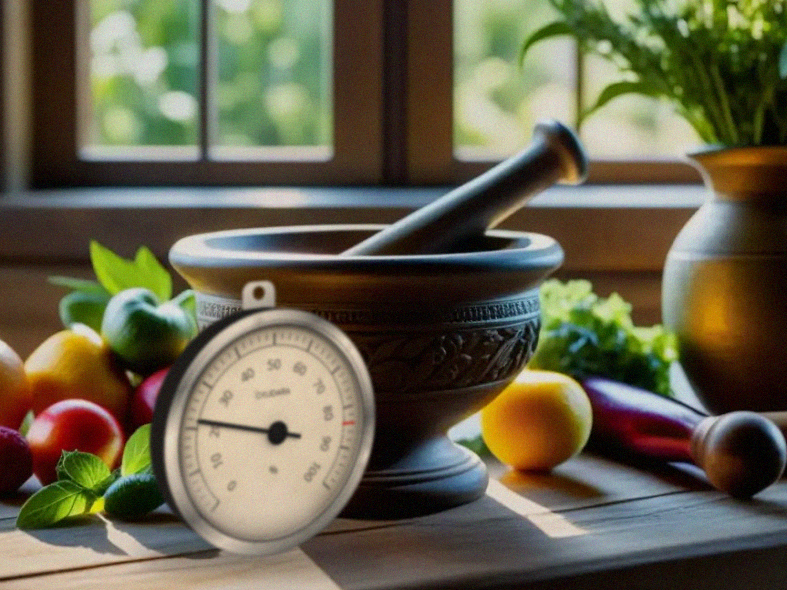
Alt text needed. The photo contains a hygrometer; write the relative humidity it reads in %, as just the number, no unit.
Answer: 22
